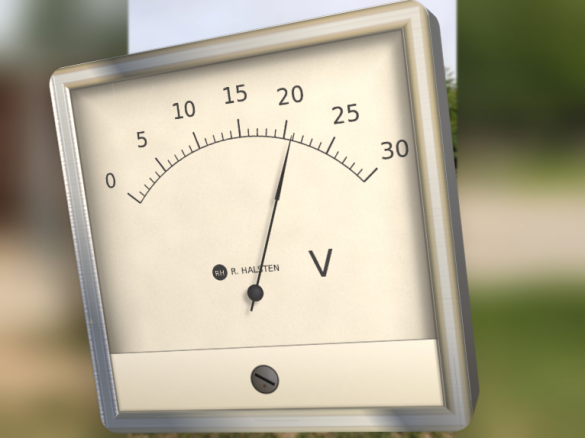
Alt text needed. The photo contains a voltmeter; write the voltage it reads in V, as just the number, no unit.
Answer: 21
